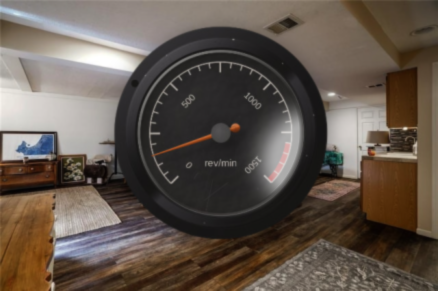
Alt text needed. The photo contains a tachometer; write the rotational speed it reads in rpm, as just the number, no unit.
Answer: 150
